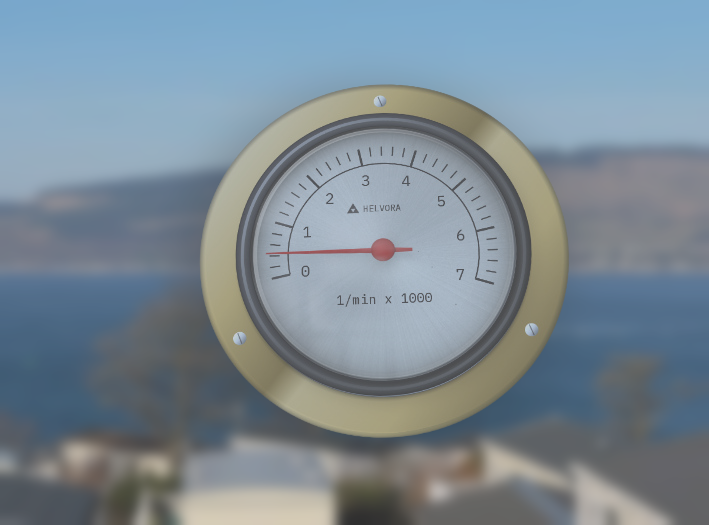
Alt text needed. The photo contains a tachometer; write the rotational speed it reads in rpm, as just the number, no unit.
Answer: 400
